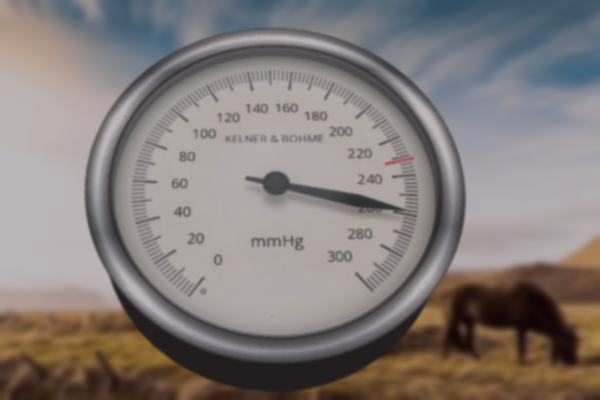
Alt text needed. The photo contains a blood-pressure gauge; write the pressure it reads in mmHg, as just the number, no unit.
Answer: 260
